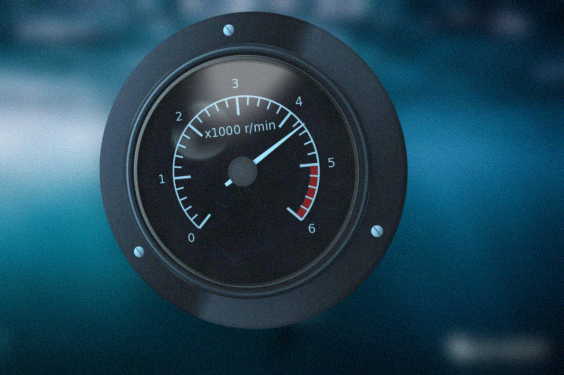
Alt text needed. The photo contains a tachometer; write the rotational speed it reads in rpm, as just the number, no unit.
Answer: 4300
